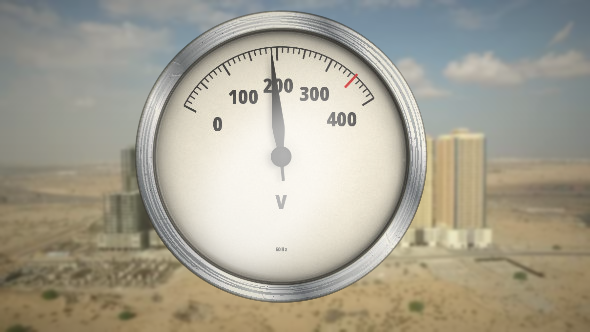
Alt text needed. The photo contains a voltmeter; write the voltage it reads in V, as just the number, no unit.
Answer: 190
